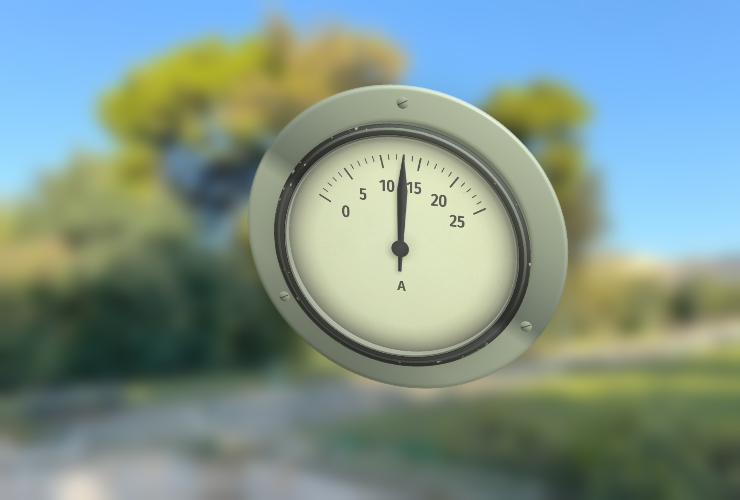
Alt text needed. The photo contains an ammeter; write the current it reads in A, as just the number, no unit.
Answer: 13
